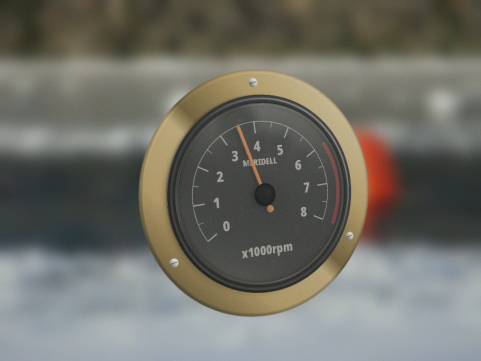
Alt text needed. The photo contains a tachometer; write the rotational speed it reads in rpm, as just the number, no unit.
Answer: 3500
